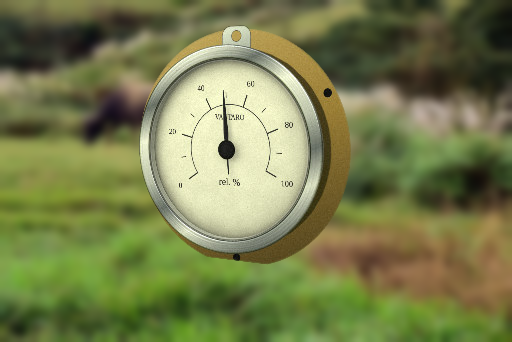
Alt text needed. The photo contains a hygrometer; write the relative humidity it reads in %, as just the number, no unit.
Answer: 50
